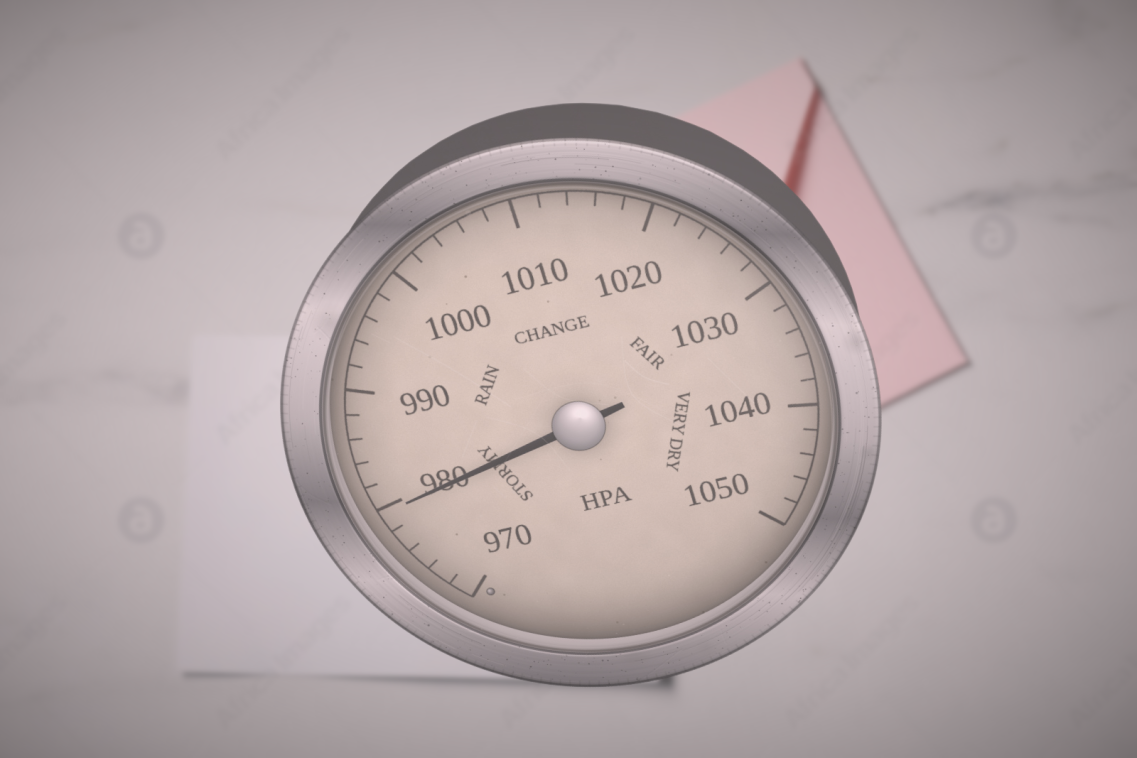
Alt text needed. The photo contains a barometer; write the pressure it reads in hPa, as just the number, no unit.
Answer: 980
